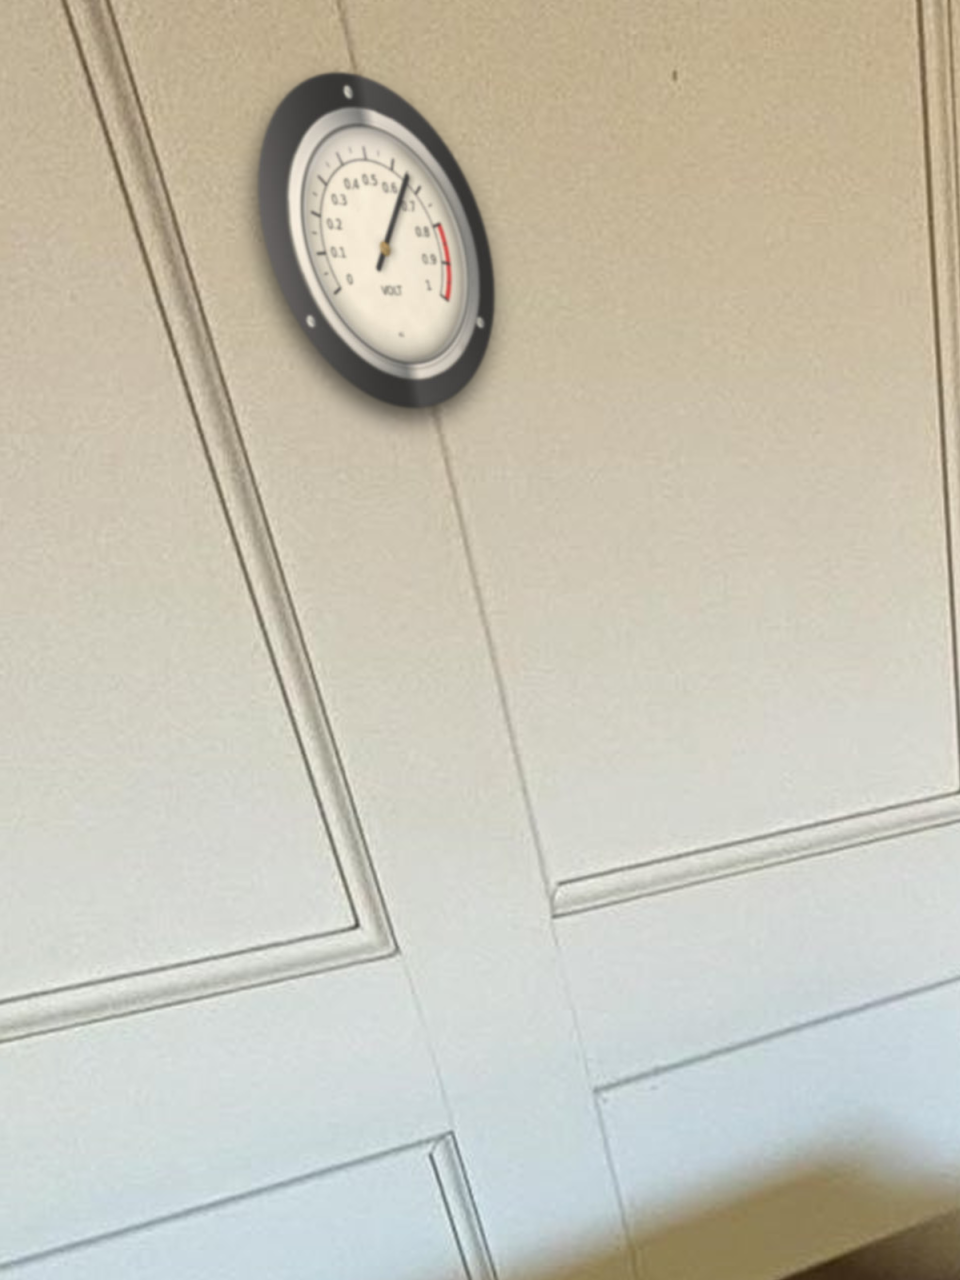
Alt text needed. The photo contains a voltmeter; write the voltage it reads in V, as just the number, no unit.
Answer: 0.65
